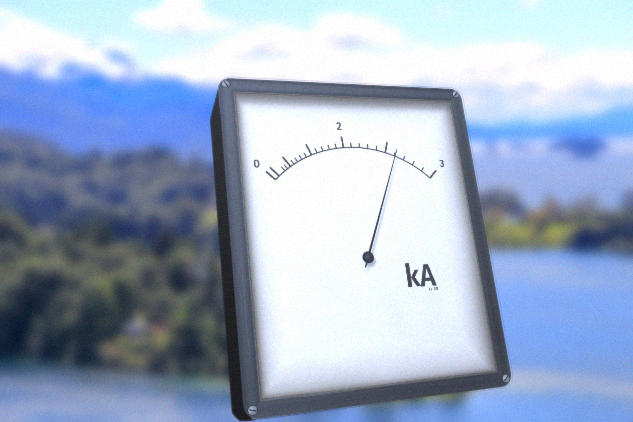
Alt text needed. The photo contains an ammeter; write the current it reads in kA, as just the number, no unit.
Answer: 2.6
